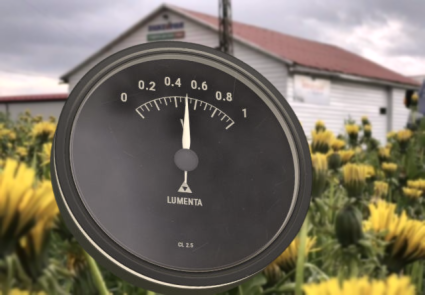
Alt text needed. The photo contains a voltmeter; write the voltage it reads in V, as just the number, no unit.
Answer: 0.5
